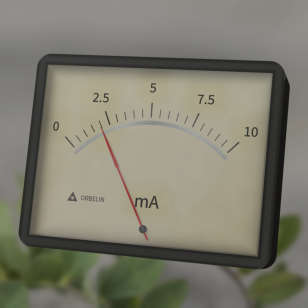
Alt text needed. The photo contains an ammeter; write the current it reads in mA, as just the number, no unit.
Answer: 2
